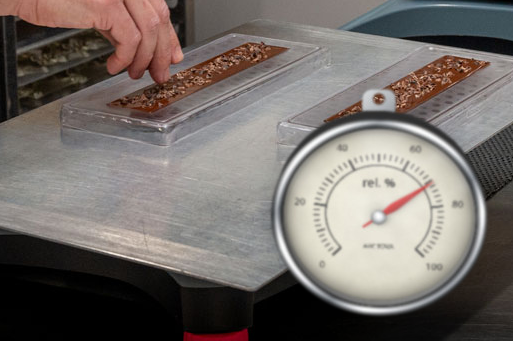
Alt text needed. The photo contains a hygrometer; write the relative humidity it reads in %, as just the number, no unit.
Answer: 70
